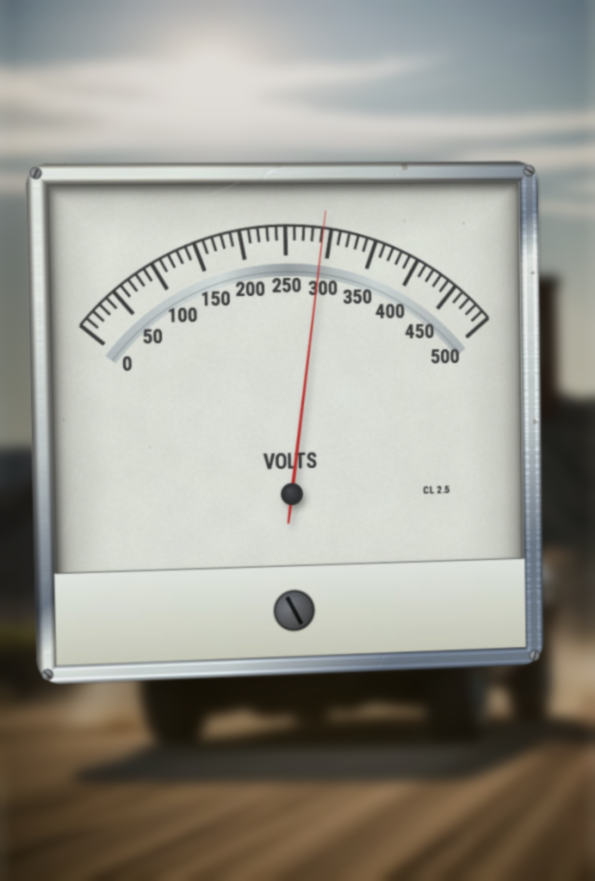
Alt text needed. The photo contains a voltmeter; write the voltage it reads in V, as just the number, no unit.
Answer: 290
